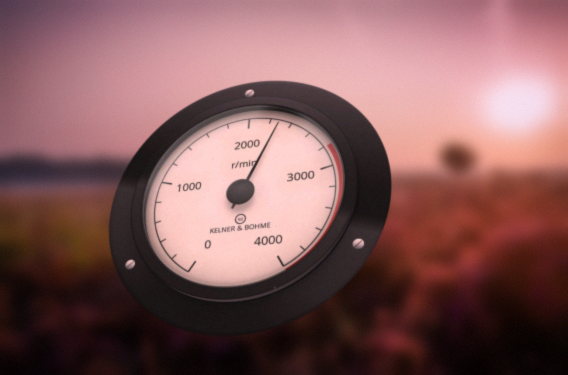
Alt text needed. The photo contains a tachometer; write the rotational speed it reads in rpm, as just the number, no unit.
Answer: 2300
